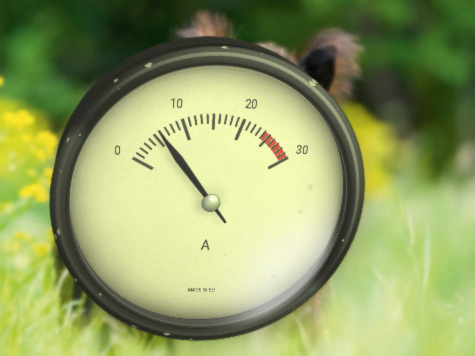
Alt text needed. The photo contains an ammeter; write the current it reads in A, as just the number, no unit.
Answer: 6
